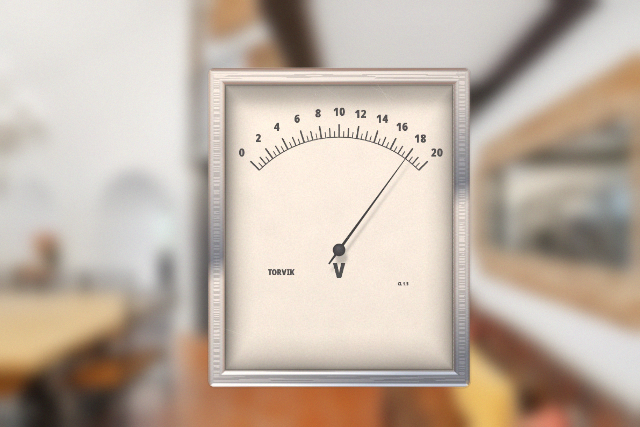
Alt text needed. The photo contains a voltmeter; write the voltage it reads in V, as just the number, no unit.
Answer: 18
